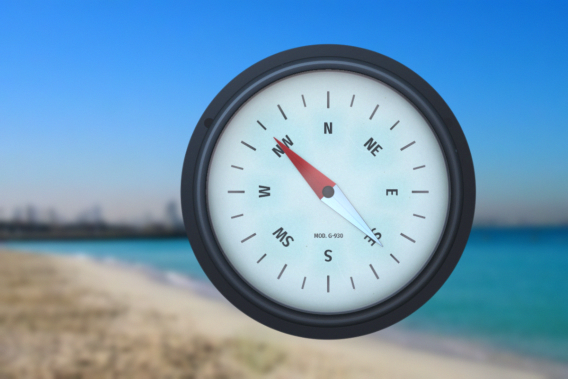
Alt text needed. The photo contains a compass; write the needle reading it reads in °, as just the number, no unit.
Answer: 315
